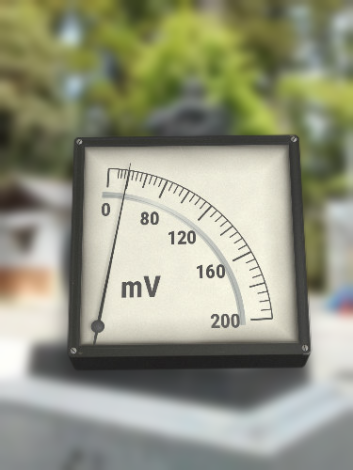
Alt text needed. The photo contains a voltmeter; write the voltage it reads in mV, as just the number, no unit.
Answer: 40
